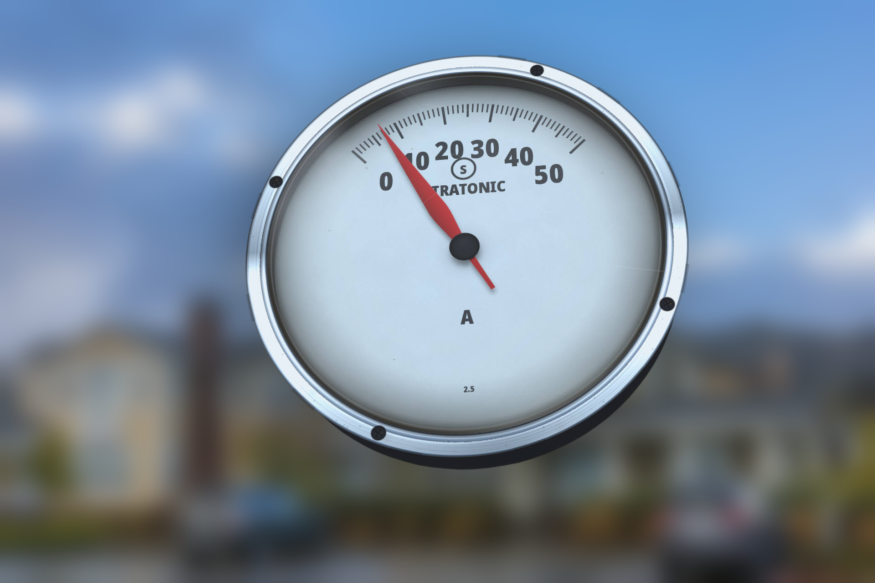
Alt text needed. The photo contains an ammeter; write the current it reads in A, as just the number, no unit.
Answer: 7
